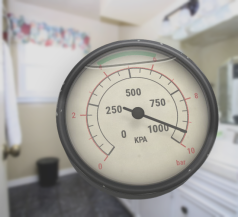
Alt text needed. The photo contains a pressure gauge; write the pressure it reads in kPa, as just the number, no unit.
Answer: 950
